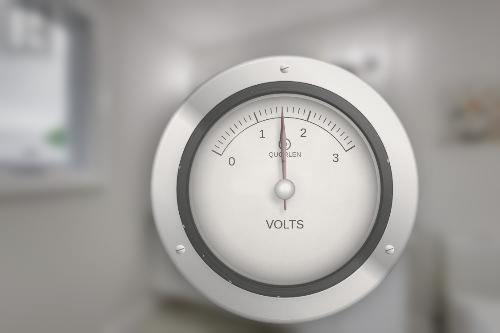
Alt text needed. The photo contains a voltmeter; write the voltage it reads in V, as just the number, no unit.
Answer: 1.5
